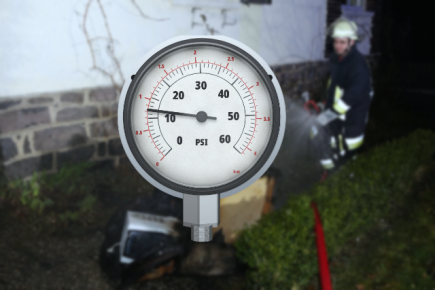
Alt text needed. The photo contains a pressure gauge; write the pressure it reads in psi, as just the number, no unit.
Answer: 12
